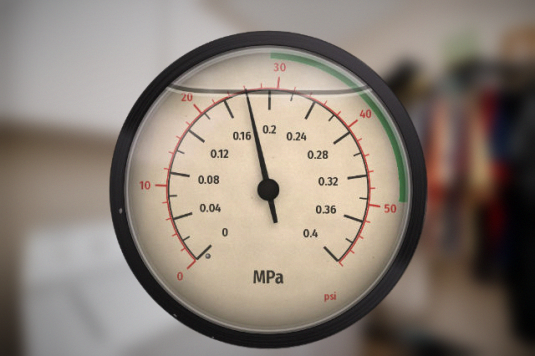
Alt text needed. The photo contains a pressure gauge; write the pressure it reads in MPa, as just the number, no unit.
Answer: 0.18
